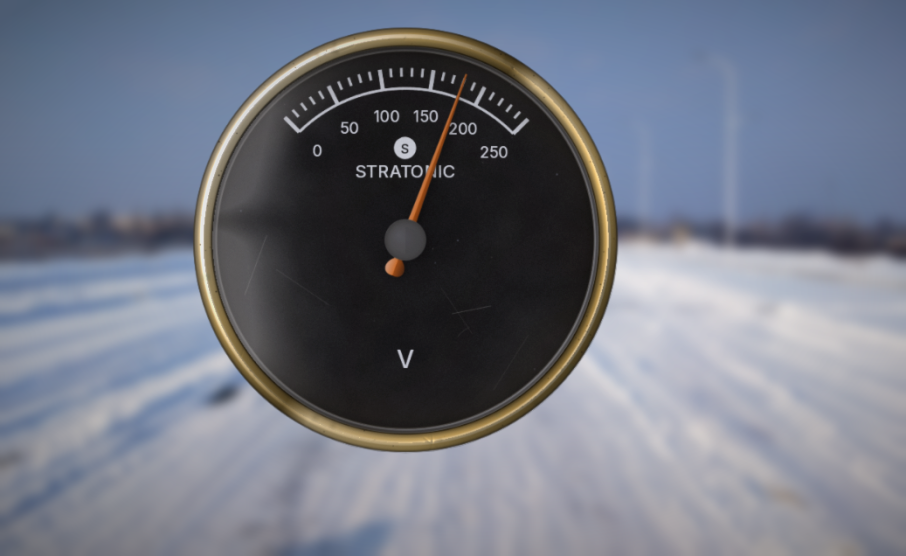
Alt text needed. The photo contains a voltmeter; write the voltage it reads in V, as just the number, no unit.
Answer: 180
